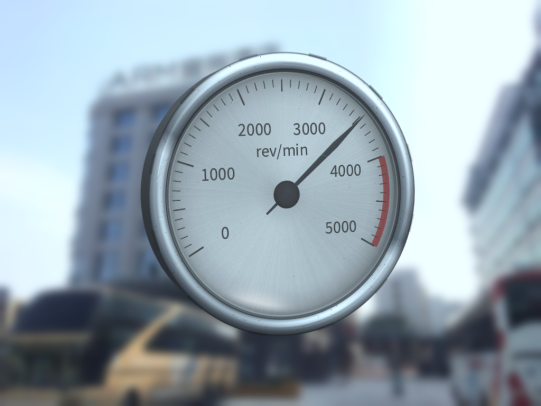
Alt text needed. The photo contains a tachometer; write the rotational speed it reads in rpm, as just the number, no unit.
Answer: 3500
